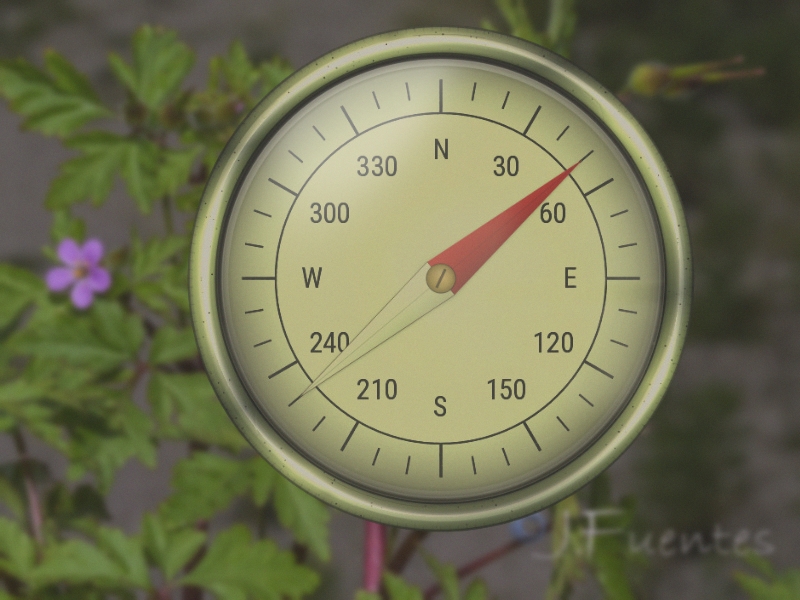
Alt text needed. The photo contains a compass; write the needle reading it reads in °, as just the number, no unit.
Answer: 50
